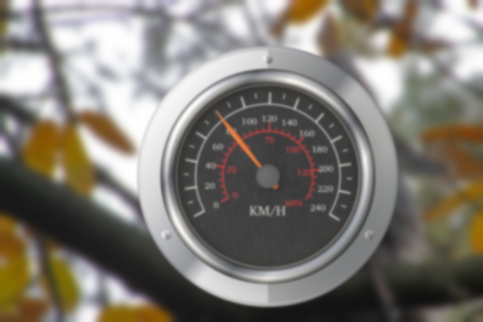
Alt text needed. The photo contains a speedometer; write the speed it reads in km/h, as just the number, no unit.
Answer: 80
